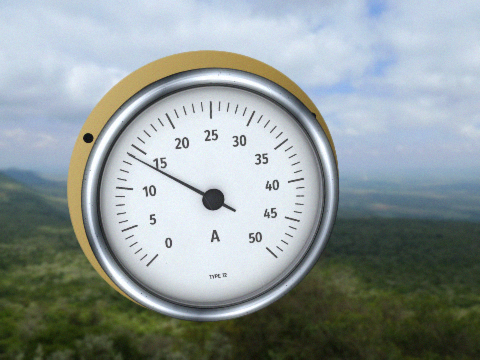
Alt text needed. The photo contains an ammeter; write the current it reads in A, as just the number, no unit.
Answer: 14
